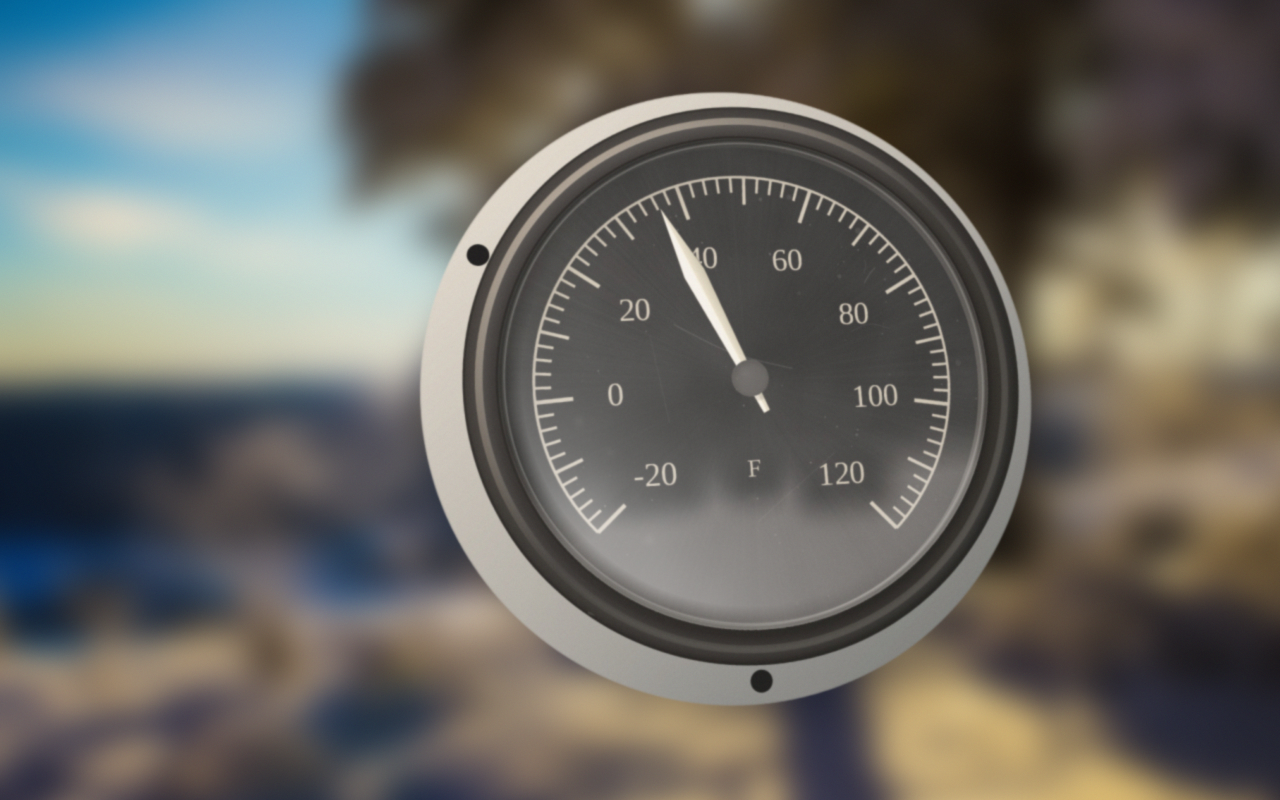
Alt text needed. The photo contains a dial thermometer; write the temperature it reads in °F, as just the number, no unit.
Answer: 36
